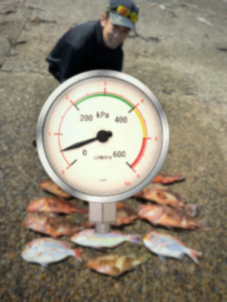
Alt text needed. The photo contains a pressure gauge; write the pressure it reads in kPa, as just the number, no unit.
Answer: 50
